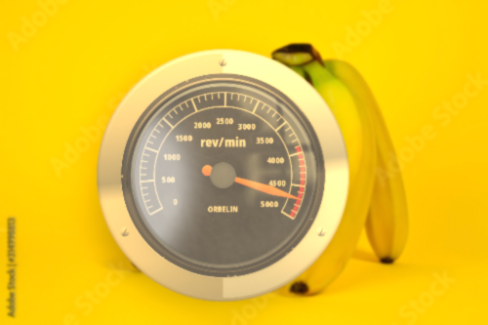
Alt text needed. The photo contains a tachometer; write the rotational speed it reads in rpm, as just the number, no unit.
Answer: 4700
